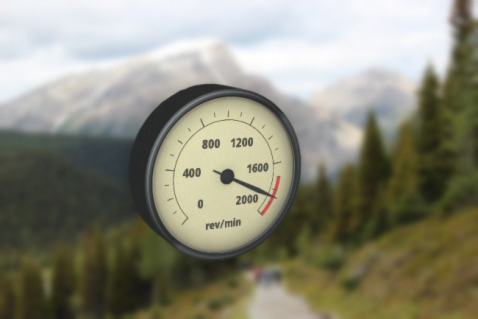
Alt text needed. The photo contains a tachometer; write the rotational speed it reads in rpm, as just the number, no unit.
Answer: 1850
